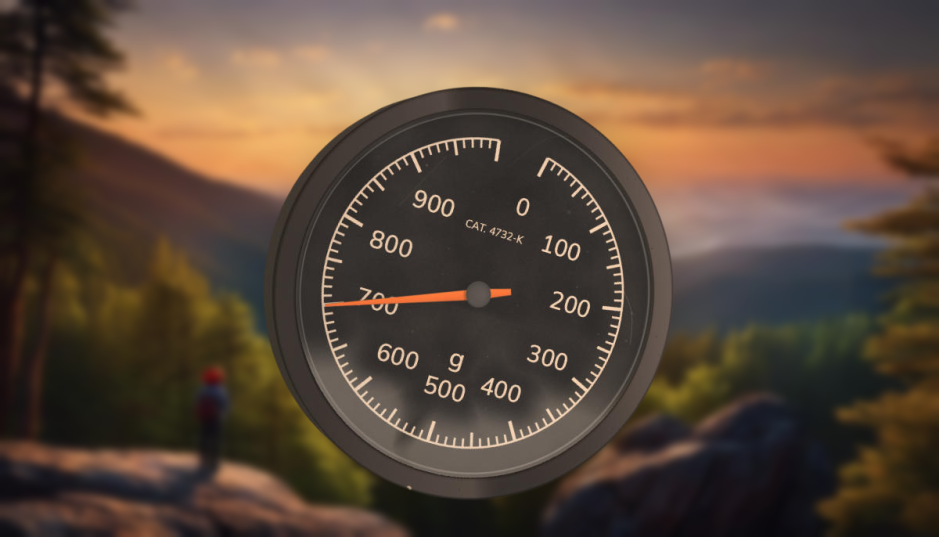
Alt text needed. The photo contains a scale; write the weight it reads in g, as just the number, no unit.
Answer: 700
